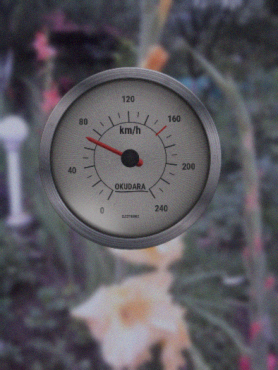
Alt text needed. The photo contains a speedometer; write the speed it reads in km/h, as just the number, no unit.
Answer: 70
